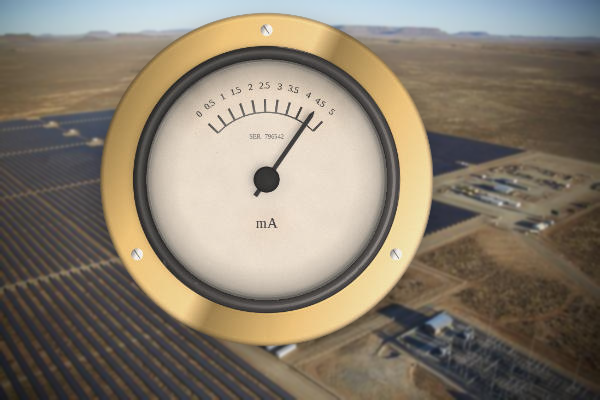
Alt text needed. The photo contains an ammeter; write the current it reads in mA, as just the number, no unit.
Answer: 4.5
